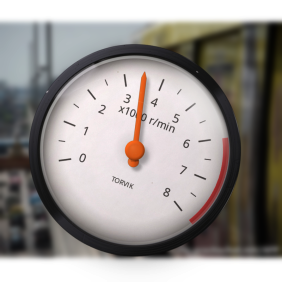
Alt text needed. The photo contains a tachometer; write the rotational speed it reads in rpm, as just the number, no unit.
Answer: 3500
